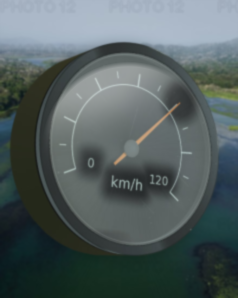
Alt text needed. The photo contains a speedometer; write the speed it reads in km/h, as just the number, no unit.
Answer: 80
